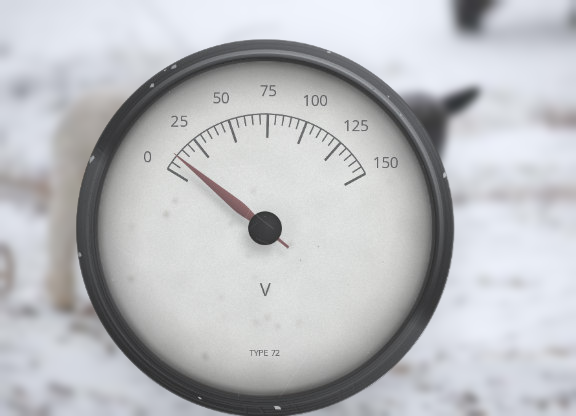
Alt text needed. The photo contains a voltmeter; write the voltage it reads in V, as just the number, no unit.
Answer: 10
